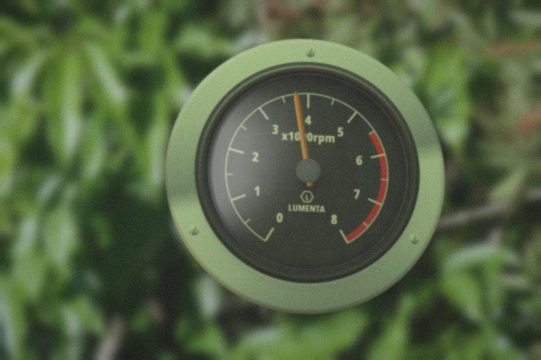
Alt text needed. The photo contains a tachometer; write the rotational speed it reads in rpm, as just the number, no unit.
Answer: 3750
